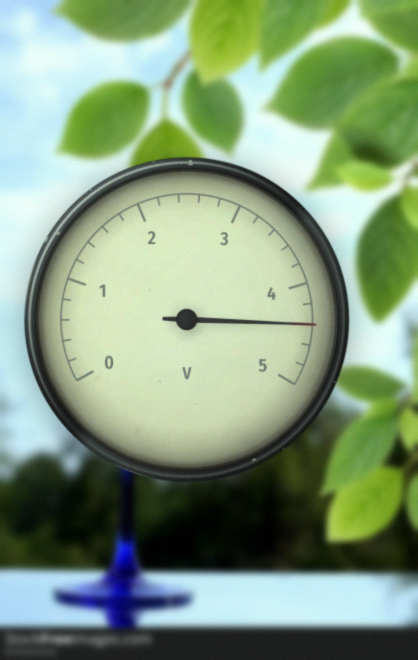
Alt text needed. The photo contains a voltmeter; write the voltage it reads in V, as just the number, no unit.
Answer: 4.4
